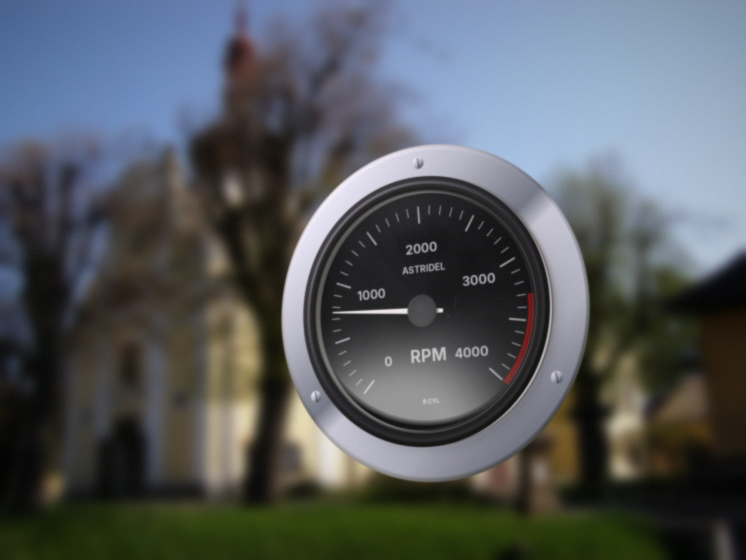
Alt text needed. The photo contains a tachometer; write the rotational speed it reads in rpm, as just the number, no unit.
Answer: 750
